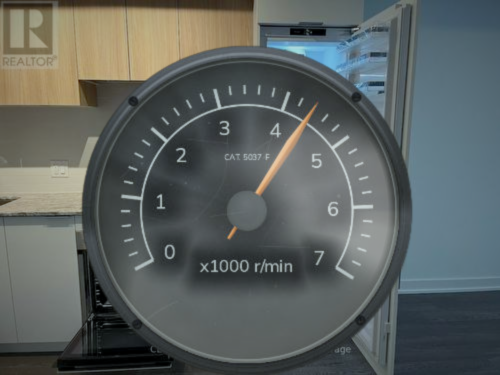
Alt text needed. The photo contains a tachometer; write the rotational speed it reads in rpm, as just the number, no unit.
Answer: 4400
